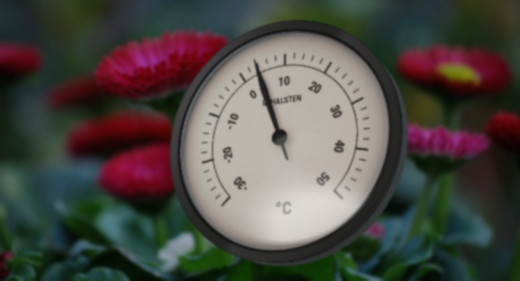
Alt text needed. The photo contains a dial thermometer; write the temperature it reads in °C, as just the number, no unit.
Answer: 4
